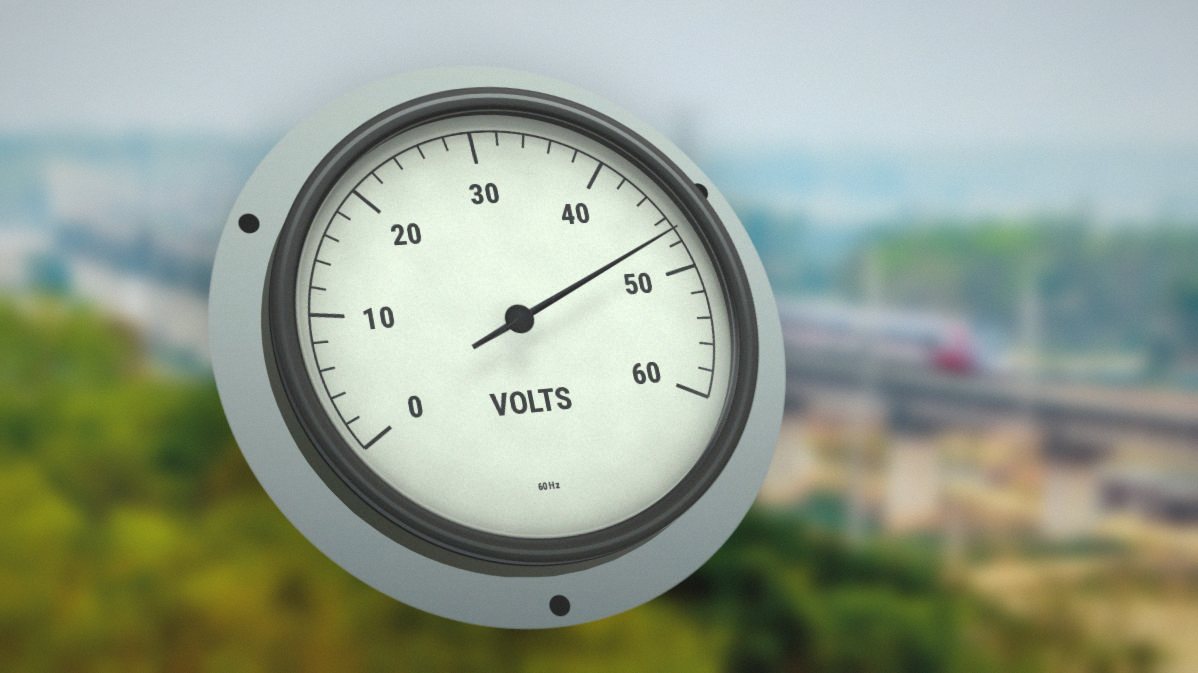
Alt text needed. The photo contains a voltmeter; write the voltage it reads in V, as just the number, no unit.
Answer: 47
